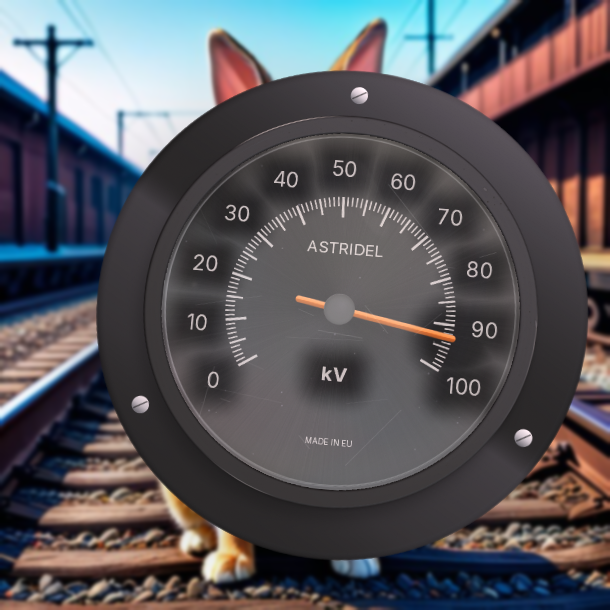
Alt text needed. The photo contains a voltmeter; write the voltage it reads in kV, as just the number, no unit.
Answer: 93
